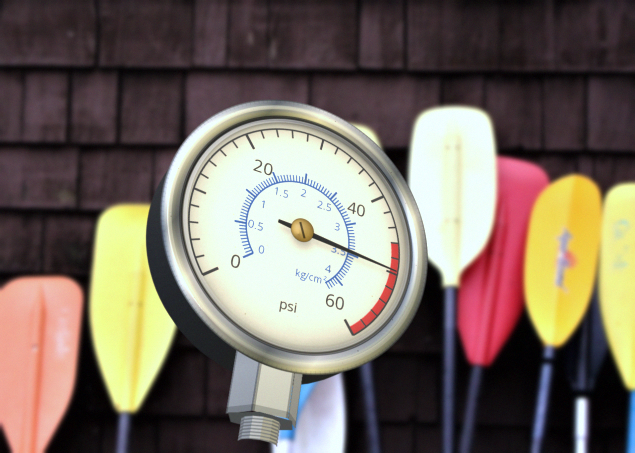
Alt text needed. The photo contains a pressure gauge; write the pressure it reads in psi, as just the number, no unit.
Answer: 50
